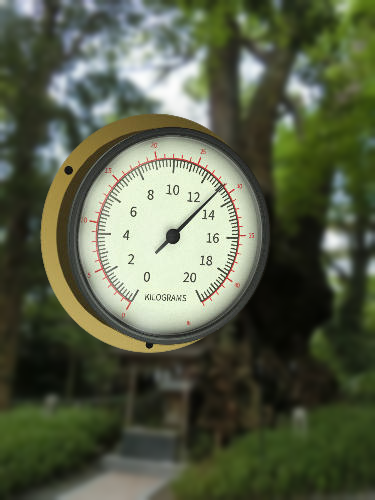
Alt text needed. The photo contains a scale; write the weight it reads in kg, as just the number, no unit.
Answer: 13
